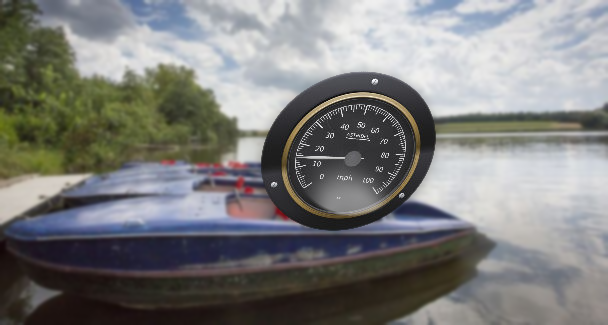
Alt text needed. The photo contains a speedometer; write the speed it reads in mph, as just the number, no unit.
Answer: 15
